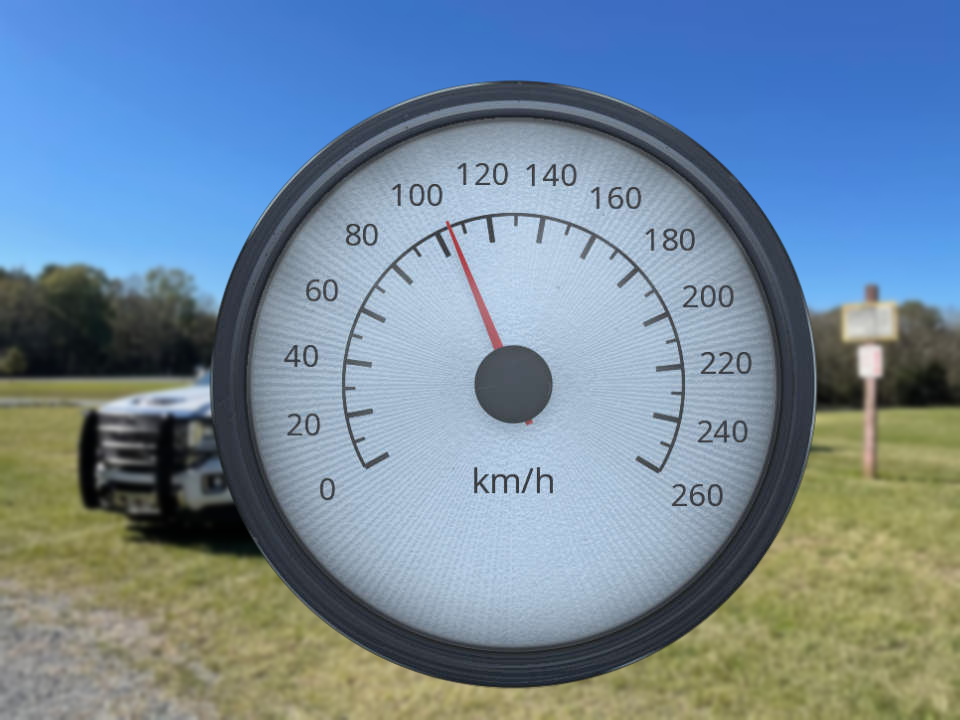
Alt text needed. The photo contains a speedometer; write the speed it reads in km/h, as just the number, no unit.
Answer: 105
